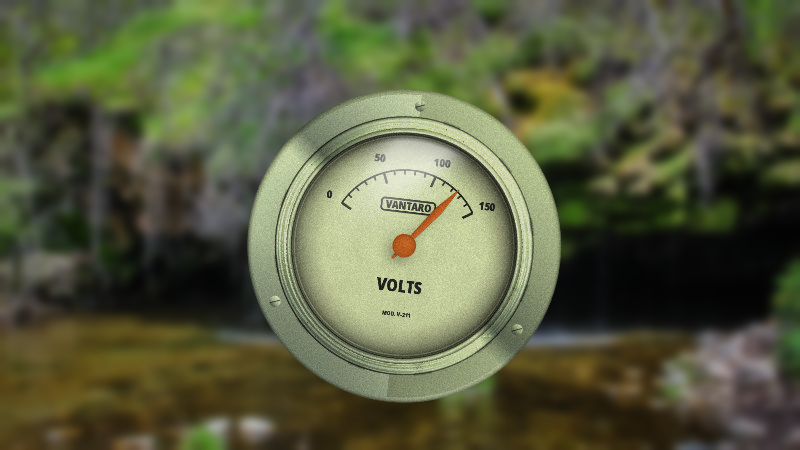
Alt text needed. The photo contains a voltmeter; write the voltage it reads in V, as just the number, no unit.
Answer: 125
